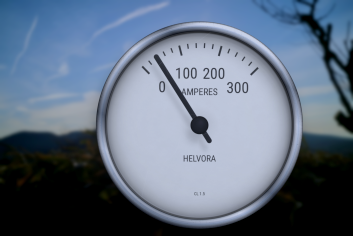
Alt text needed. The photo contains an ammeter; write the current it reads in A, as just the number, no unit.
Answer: 40
